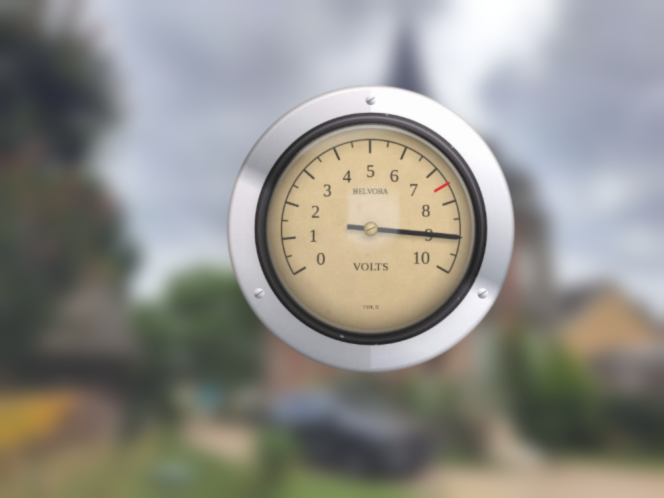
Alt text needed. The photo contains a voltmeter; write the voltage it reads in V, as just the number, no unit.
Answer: 9
